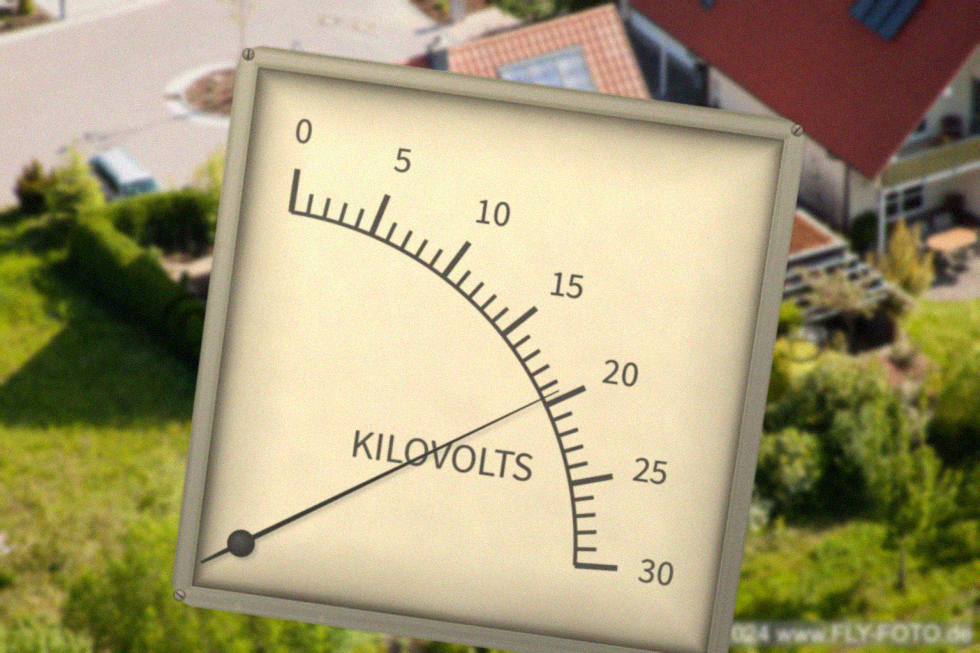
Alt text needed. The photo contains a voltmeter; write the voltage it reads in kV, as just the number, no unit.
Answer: 19.5
